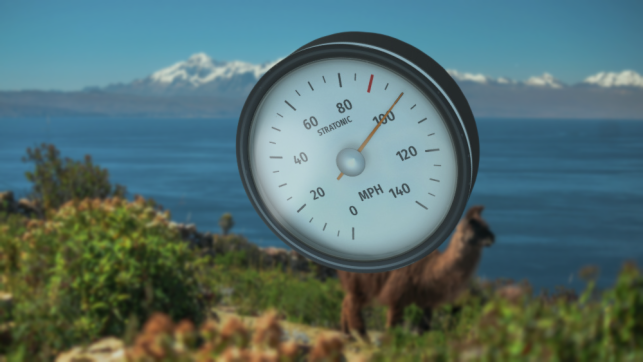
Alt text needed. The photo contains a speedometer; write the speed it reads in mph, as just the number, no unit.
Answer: 100
